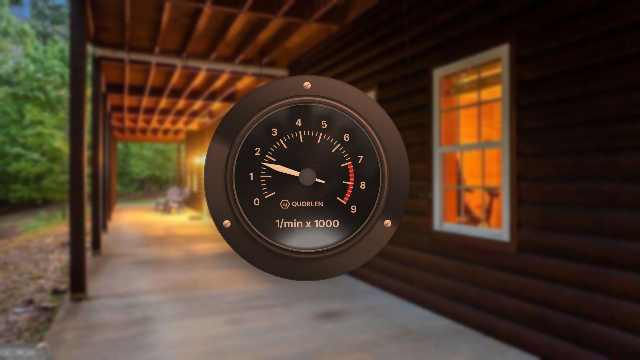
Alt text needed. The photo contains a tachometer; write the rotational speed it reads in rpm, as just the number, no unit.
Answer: 1600
